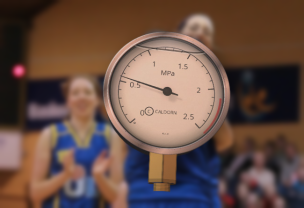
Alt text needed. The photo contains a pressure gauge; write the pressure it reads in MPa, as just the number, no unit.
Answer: 0.55
